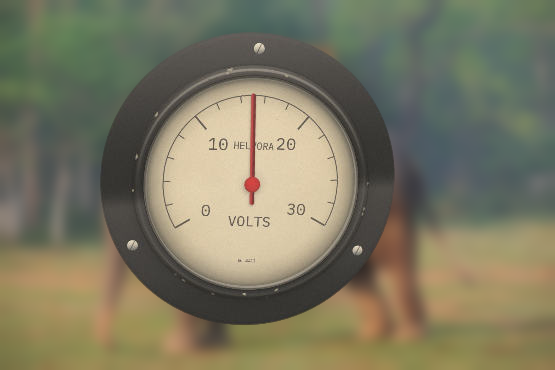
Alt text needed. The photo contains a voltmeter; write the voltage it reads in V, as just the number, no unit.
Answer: 15
